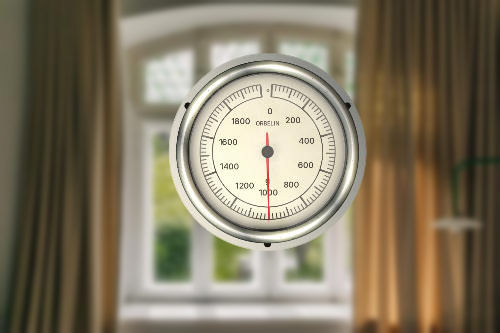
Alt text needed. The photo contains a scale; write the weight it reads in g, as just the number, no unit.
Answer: 1000
